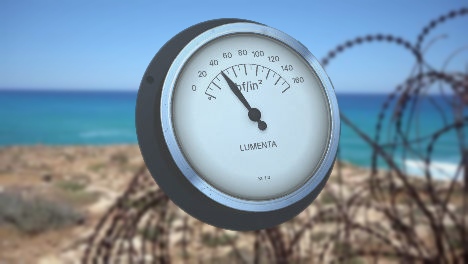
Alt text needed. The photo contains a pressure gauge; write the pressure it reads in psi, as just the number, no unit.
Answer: 40
